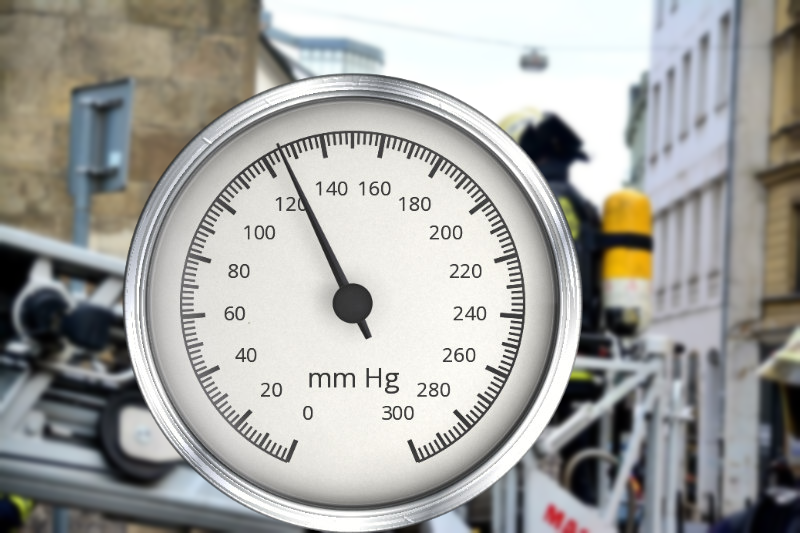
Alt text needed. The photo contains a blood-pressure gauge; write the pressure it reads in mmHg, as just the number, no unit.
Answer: 126
